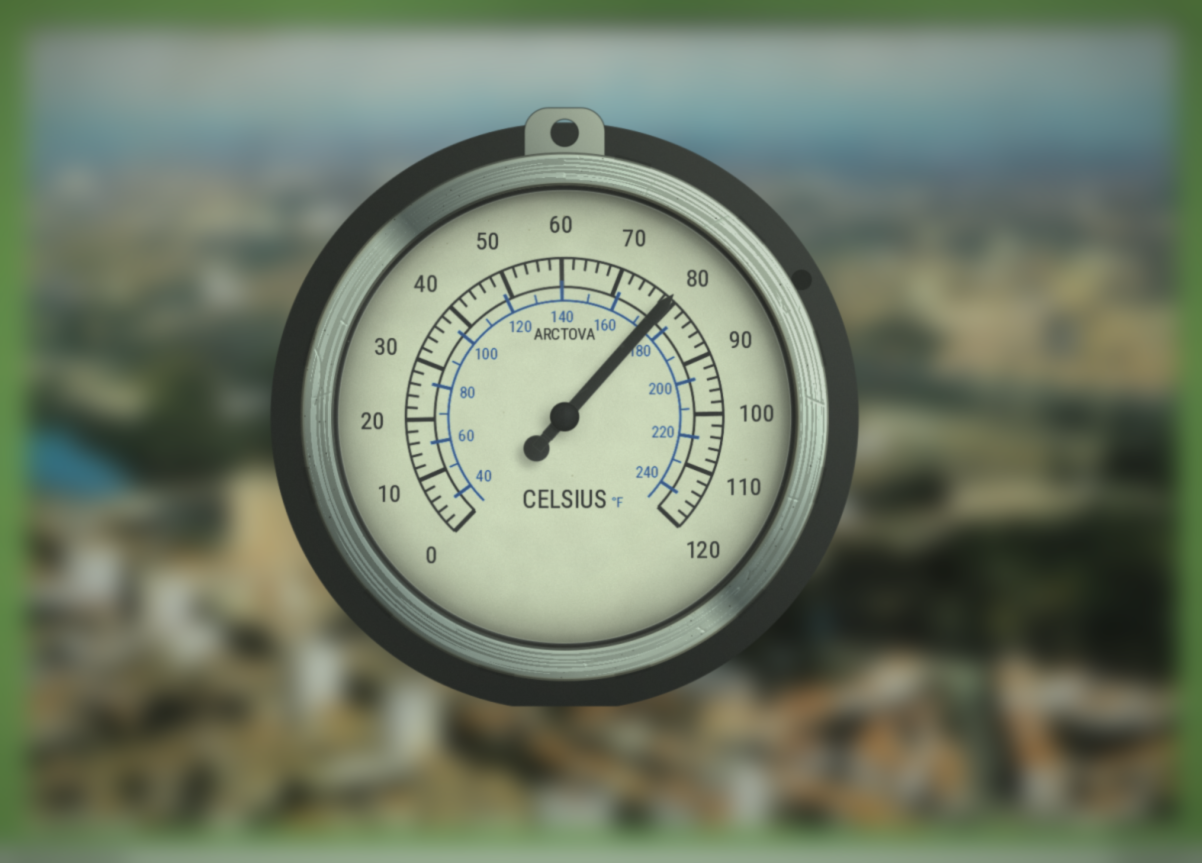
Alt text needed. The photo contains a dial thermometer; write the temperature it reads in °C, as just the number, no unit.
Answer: 79
